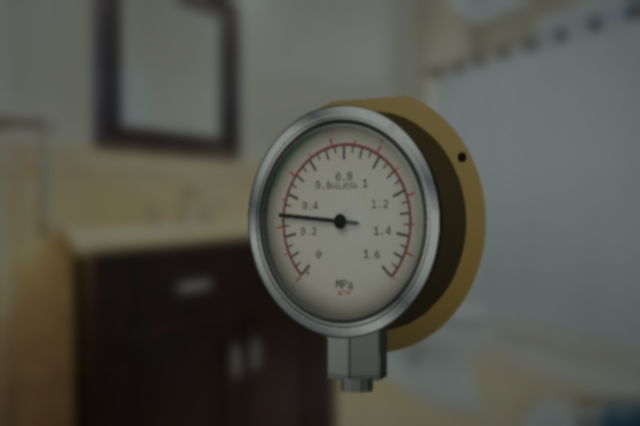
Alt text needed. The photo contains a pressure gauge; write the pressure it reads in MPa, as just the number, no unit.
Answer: 0.3
